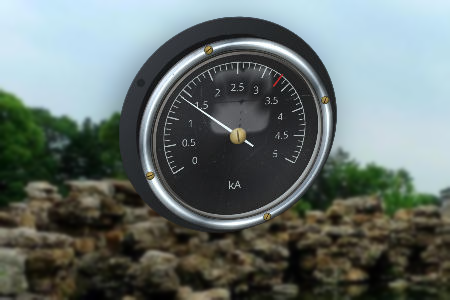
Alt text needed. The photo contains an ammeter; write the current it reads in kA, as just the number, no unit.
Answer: 1.4
